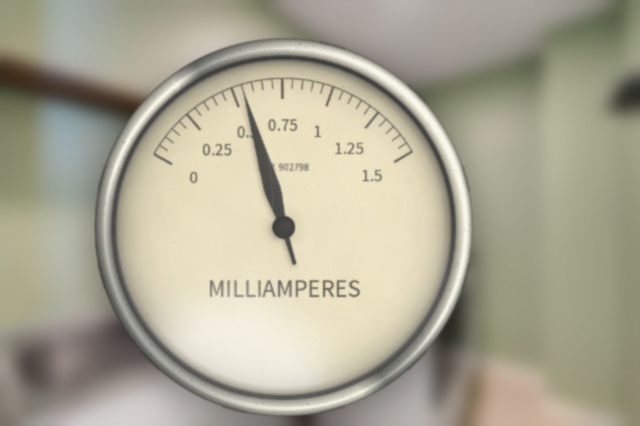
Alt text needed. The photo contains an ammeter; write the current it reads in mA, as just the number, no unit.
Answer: 0.55
